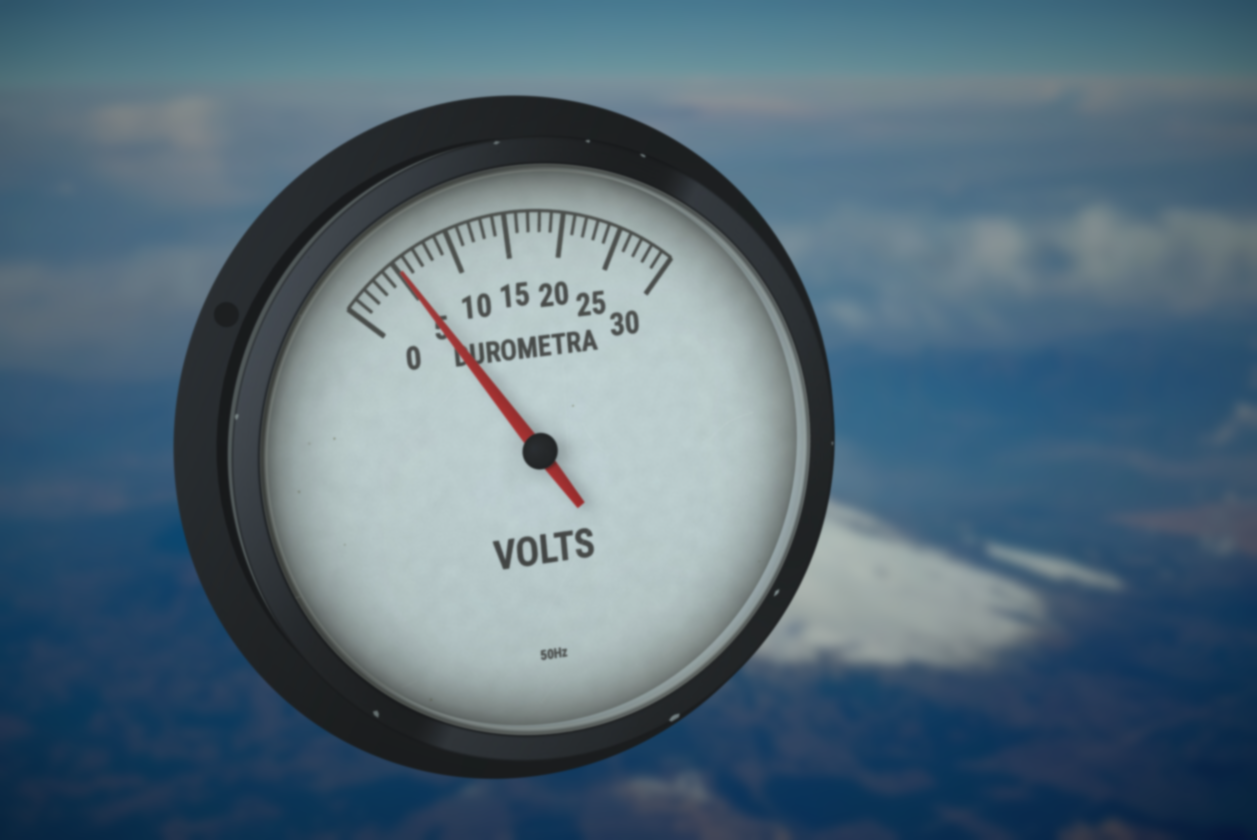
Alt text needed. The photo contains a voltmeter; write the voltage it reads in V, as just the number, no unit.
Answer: 5
